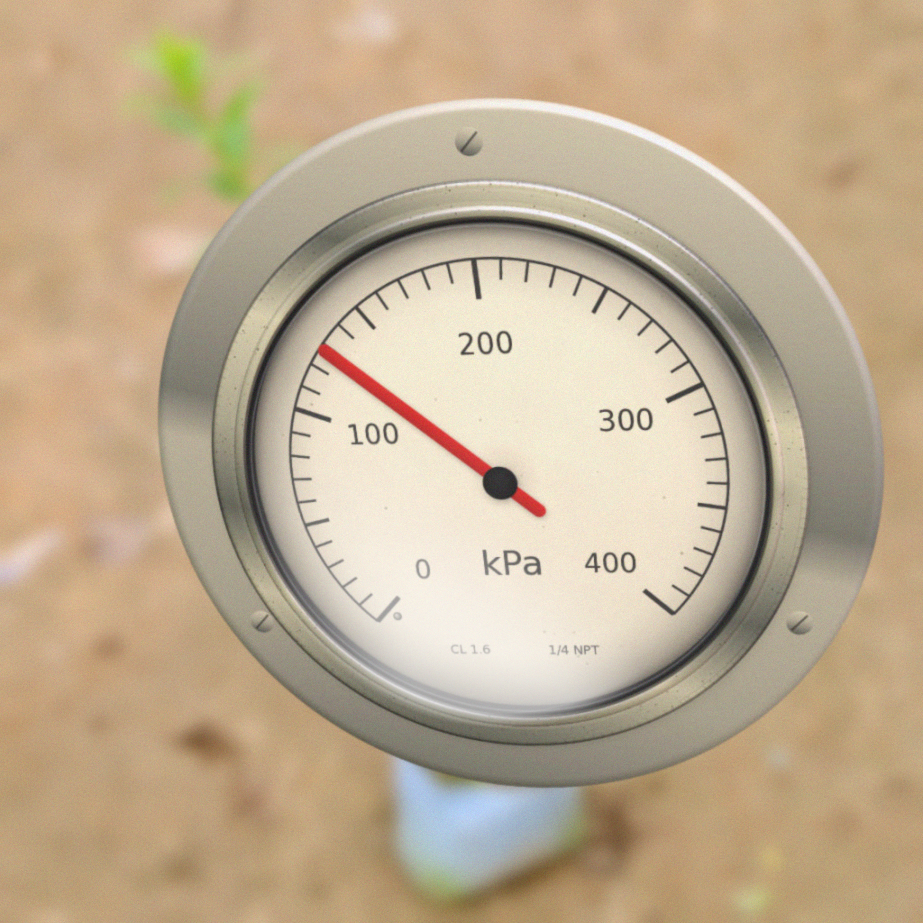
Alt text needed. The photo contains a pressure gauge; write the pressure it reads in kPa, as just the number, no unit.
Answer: 130
